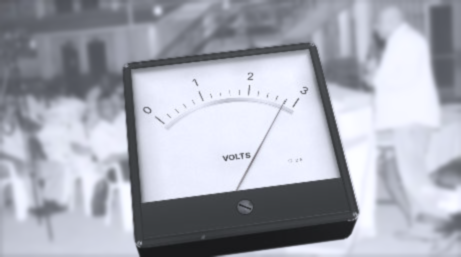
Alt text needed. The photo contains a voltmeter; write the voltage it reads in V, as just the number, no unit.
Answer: 2.8
